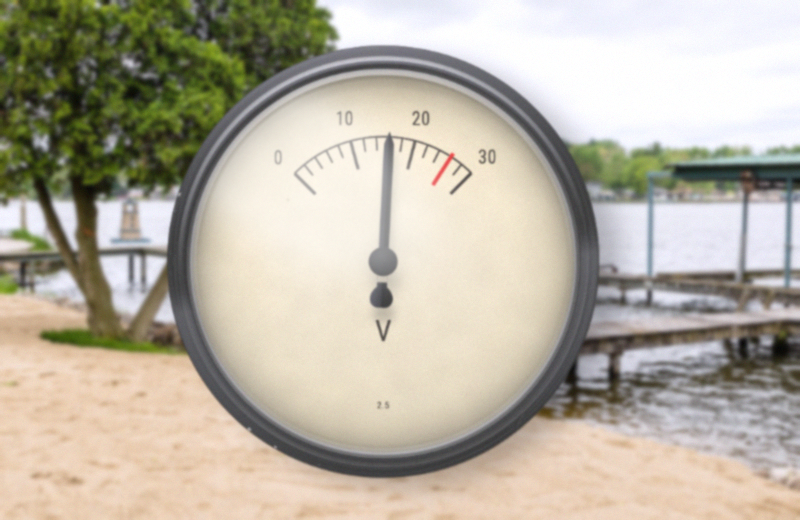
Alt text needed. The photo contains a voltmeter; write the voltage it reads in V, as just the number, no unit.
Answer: 16
